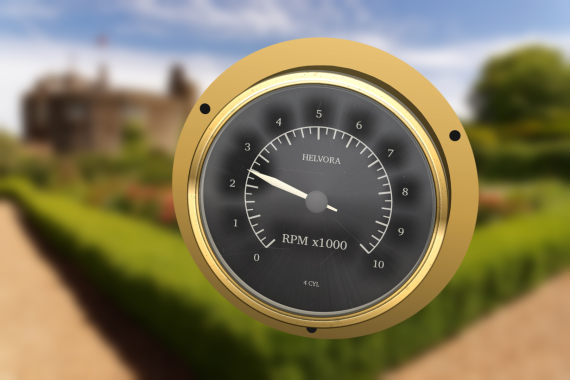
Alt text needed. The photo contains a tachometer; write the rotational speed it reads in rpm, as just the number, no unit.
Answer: 2500
